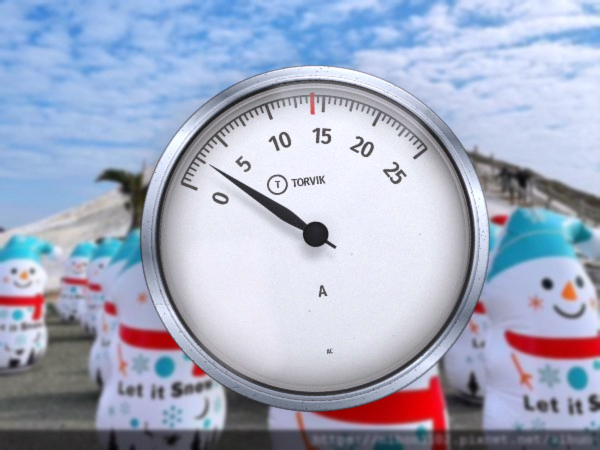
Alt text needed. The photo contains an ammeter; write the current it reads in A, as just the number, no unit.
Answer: 2.5
